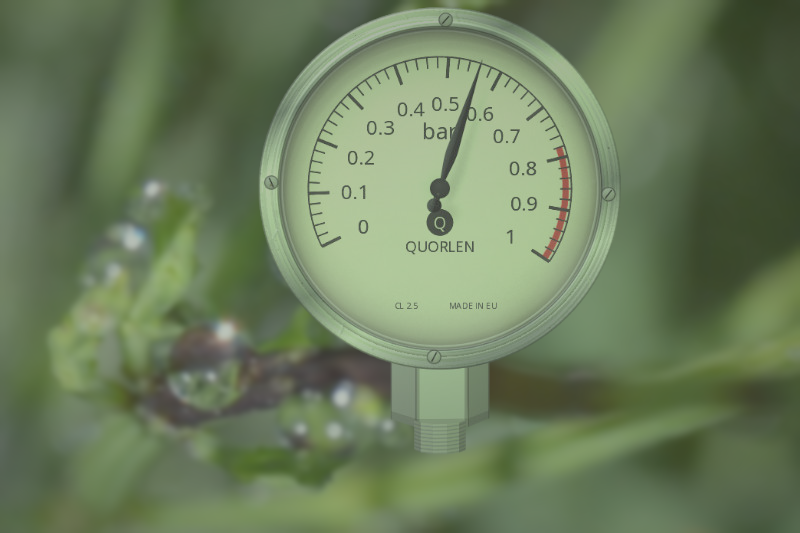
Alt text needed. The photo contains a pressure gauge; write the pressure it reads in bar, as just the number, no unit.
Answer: 0.56
